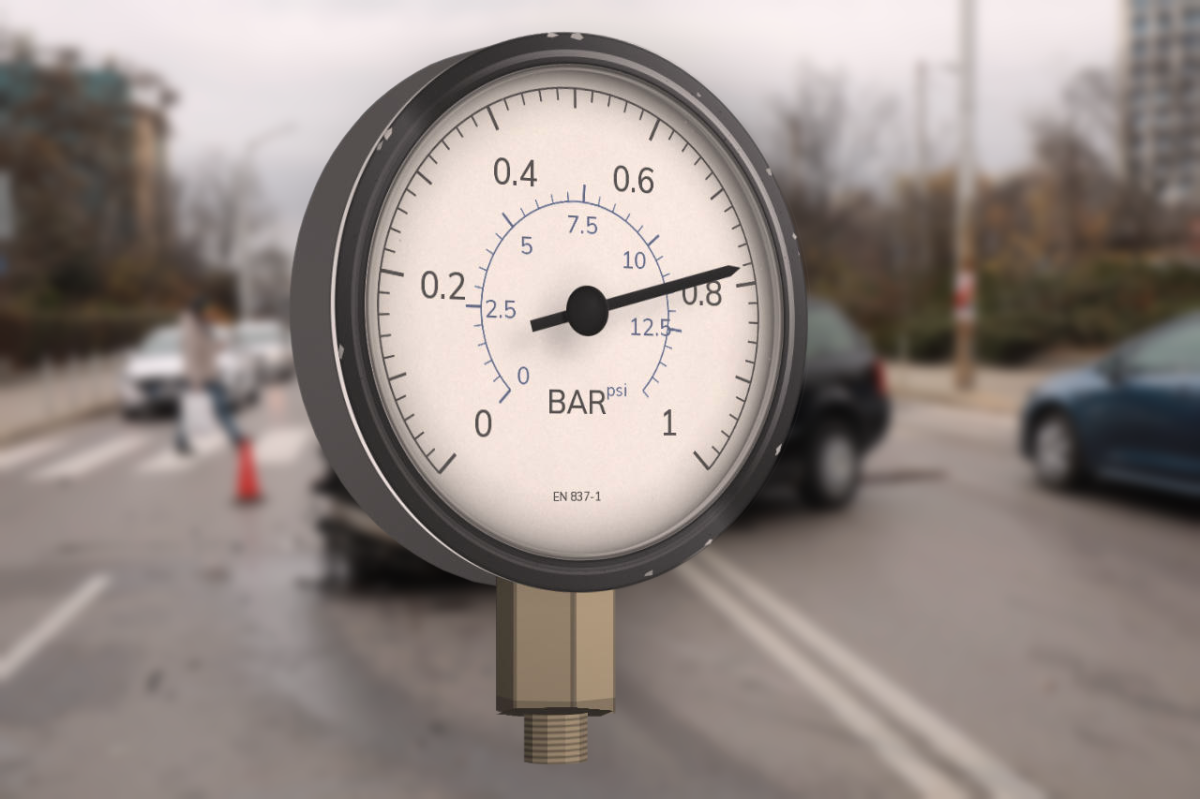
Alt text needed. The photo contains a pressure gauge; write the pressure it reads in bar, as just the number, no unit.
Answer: 0.78
